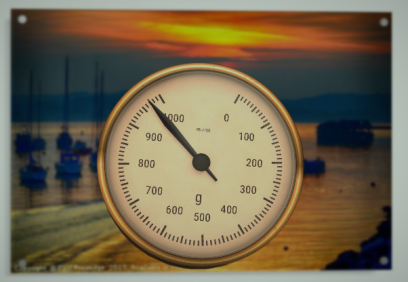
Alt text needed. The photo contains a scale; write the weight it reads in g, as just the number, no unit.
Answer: 970
